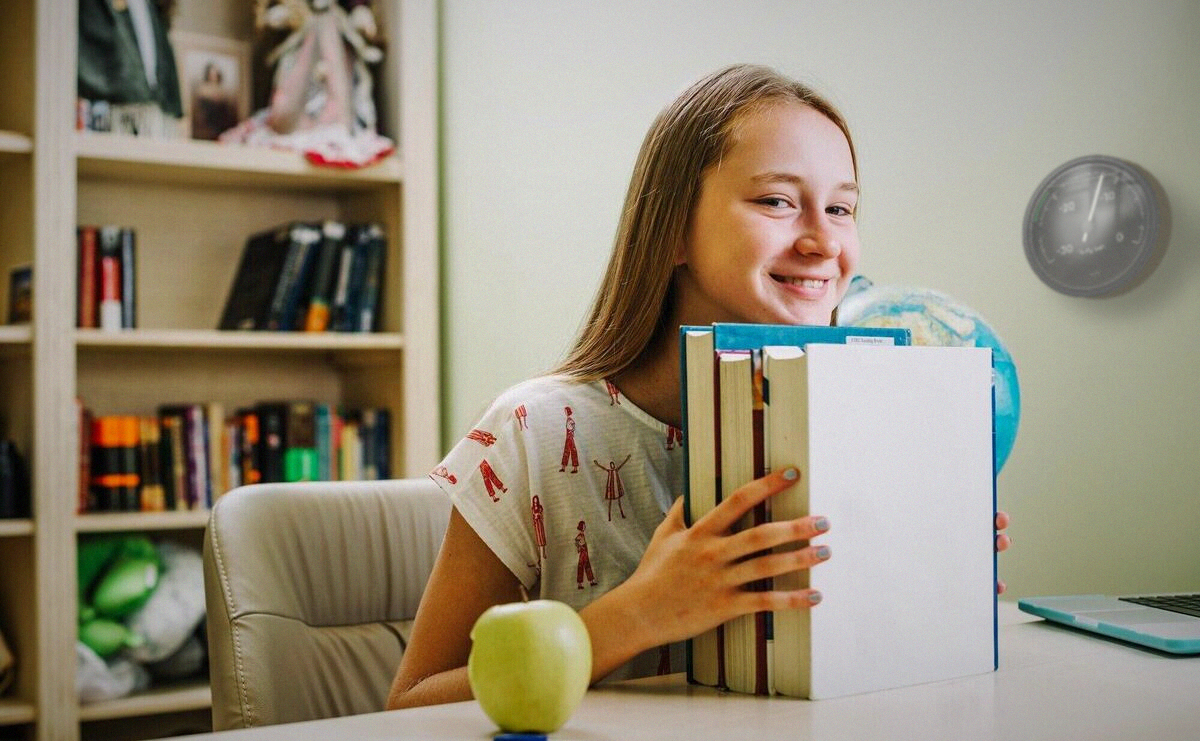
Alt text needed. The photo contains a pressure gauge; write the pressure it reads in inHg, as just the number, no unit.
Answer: -12
